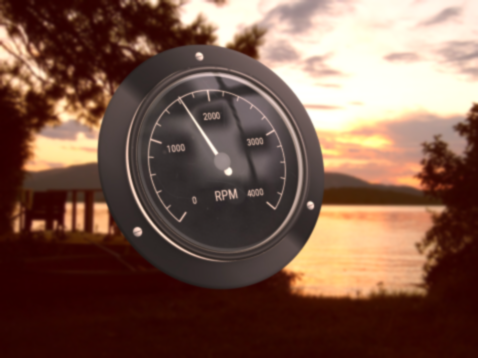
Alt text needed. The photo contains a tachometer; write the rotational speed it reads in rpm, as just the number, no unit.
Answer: 1600
